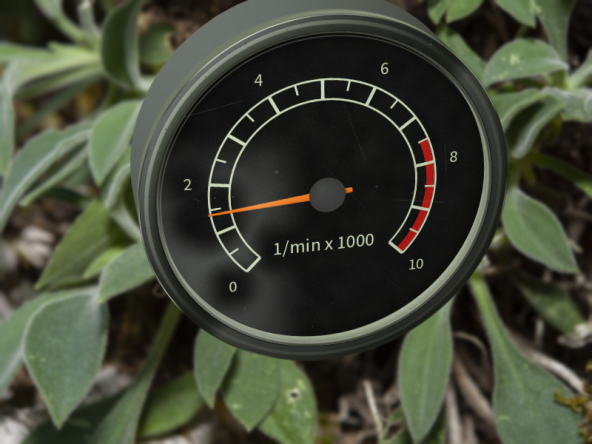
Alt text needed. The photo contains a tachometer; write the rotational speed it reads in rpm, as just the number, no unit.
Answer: 1500
